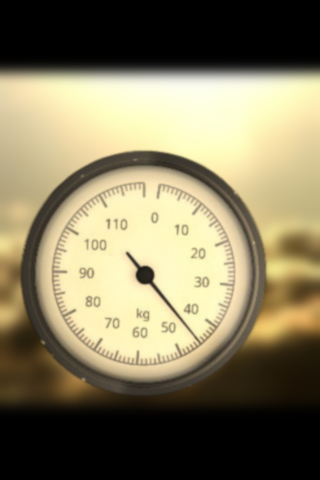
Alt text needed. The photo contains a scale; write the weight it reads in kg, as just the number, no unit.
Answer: 45
